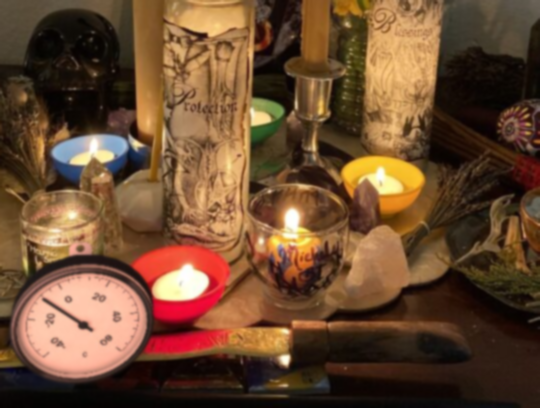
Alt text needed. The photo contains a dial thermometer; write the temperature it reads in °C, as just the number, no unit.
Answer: -8
